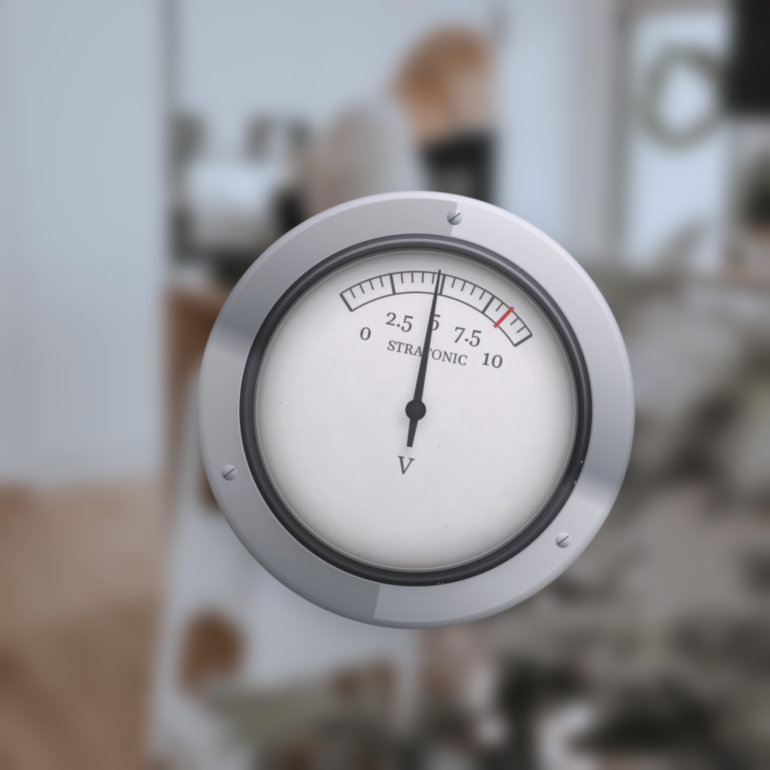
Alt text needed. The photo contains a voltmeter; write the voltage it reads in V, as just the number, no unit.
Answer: 4.75
